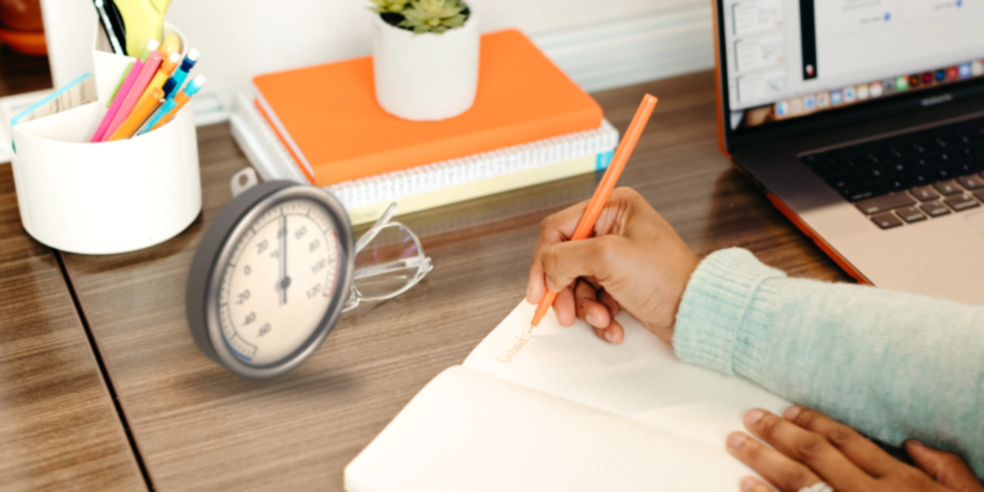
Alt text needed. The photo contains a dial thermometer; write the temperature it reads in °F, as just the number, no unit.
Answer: 40
